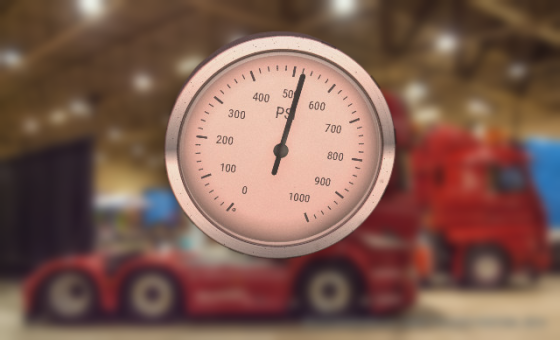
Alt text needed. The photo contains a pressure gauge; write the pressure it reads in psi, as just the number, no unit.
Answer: 520
